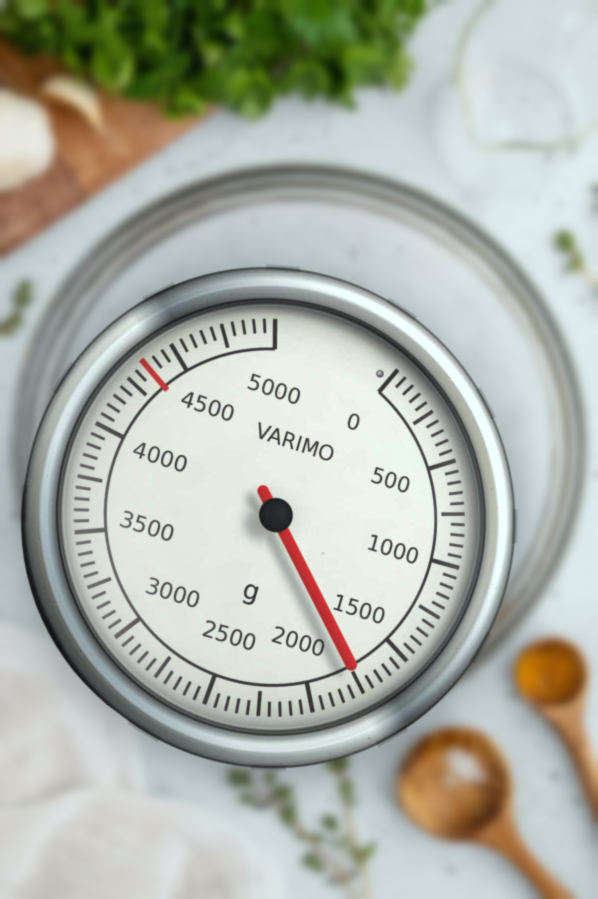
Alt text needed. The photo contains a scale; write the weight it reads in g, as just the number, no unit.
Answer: 1750
